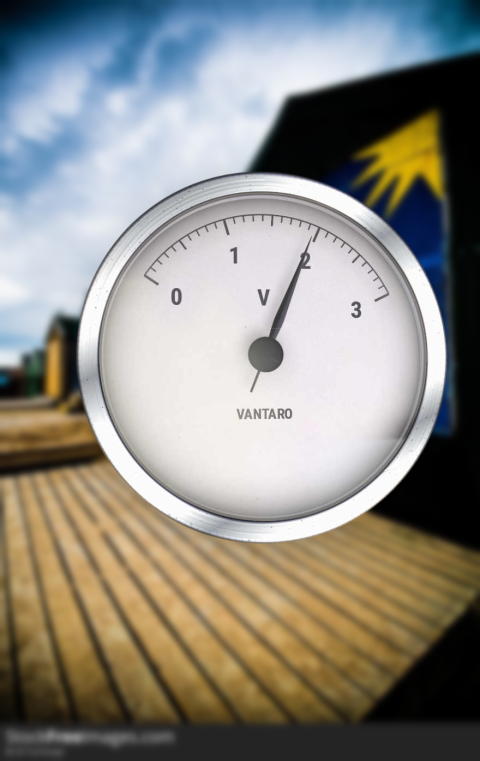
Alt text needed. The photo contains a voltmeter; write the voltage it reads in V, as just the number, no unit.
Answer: 1.95
